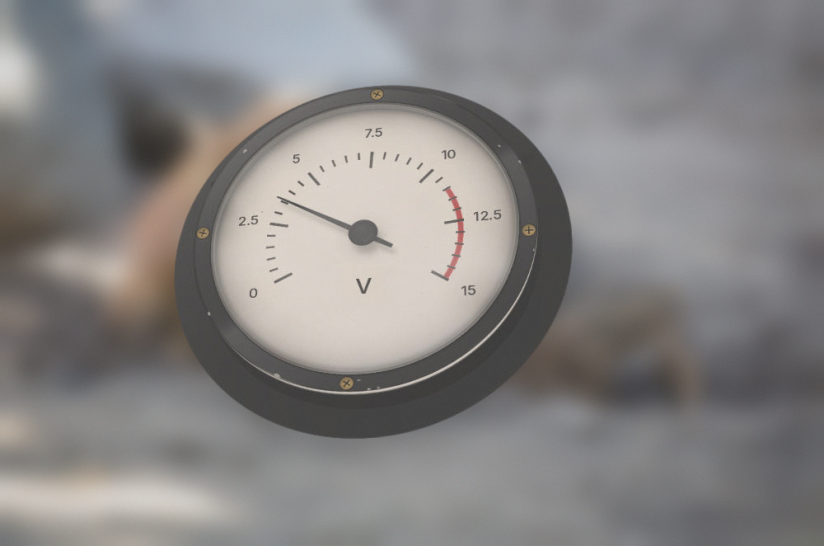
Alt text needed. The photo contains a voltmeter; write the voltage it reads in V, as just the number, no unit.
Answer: 3.5
